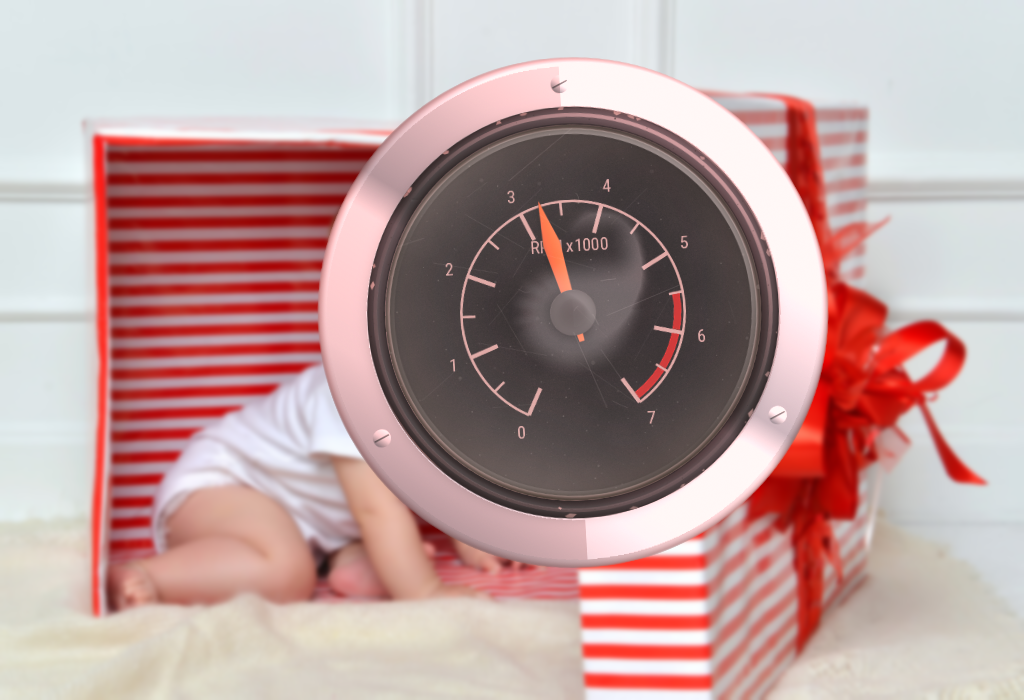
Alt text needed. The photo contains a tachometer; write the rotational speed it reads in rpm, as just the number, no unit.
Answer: 3250
